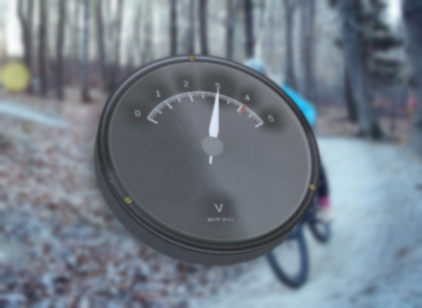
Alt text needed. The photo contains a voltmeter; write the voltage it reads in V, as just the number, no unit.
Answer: 3
